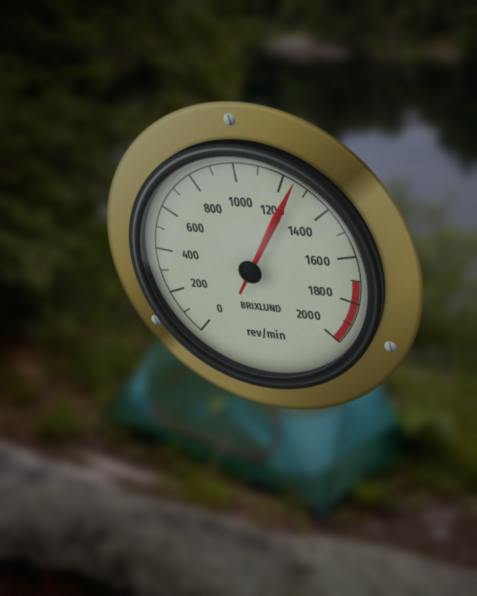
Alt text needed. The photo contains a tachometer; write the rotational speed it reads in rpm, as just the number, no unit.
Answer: 1250
